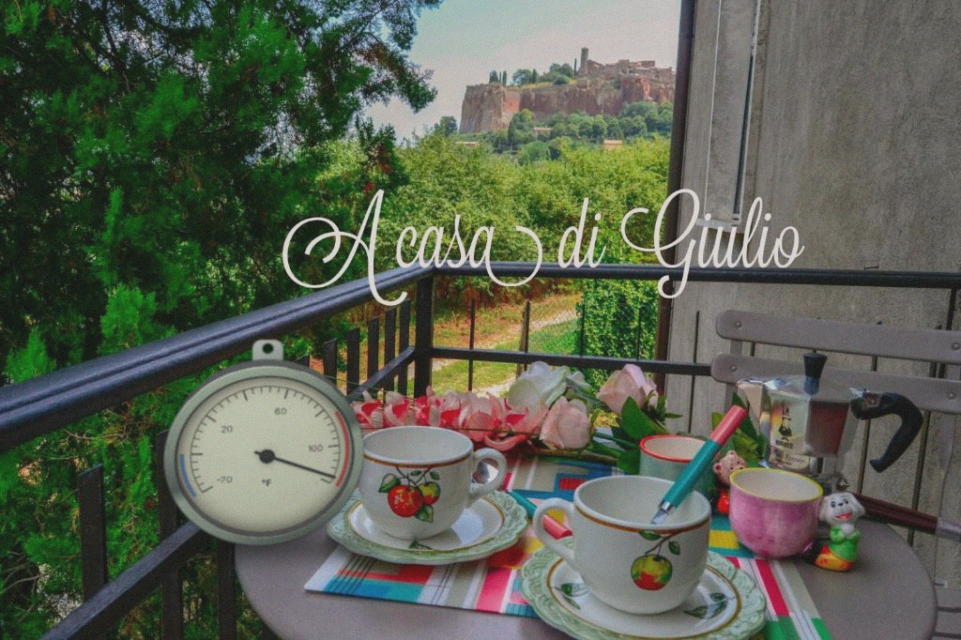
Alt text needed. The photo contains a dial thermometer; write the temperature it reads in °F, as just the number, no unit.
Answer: 116
